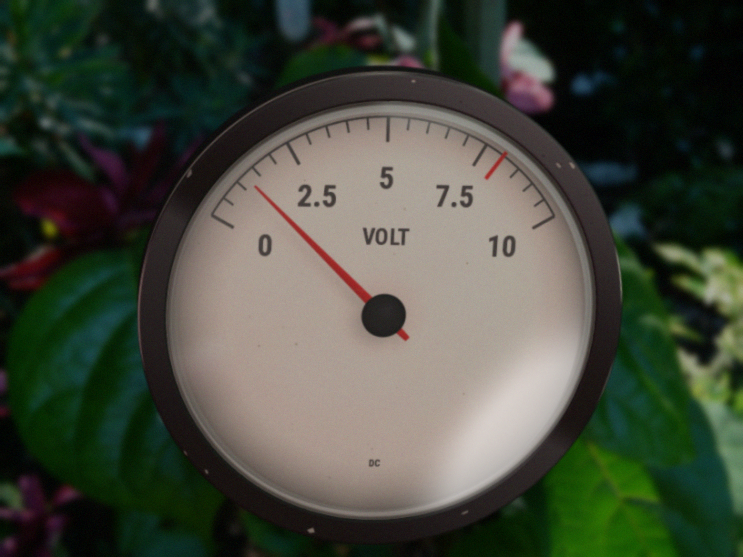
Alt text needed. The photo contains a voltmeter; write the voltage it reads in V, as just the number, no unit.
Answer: 1.25
